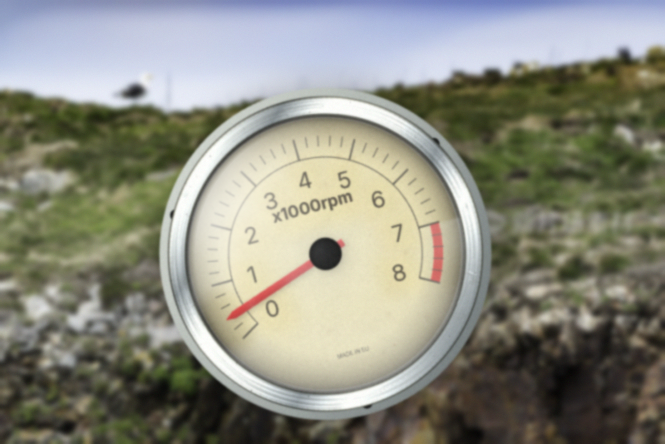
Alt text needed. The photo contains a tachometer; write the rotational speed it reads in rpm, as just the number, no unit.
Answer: 400
